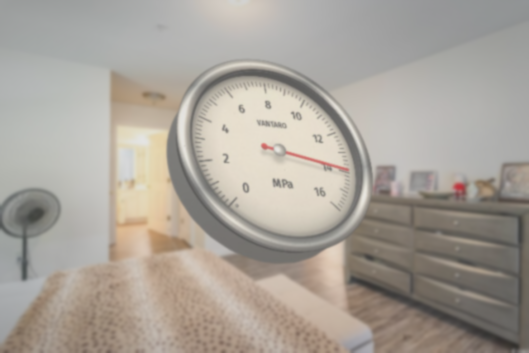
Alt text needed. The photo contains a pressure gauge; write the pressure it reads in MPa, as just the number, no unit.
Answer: 14
